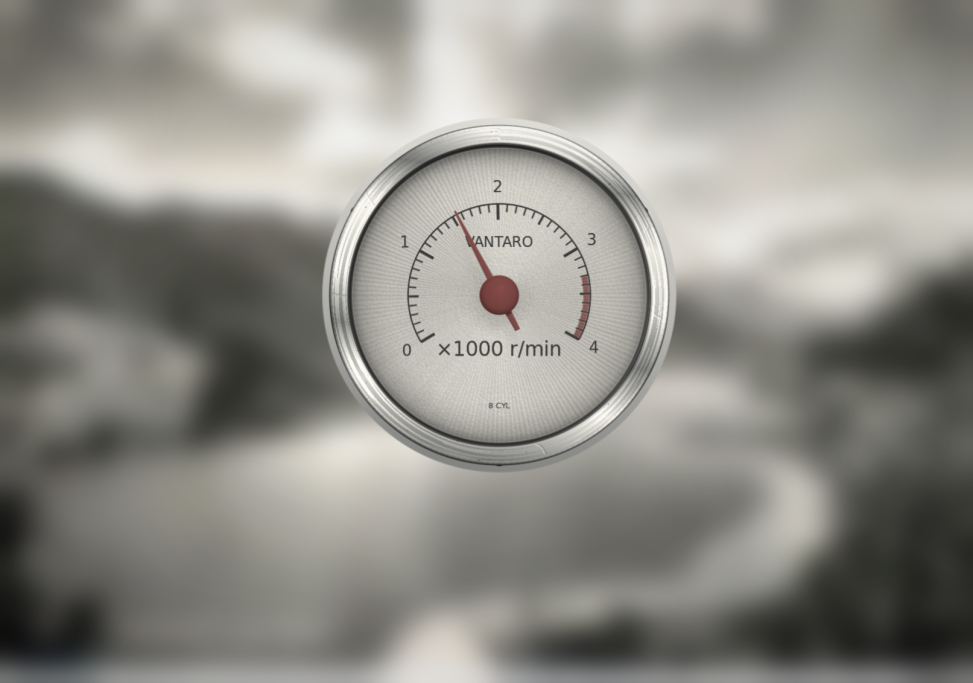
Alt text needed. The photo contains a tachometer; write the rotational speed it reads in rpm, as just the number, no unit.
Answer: 1550
